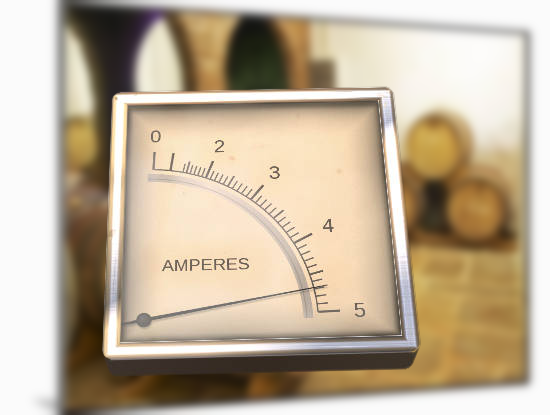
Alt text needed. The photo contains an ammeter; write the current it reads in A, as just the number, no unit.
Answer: 4.7
